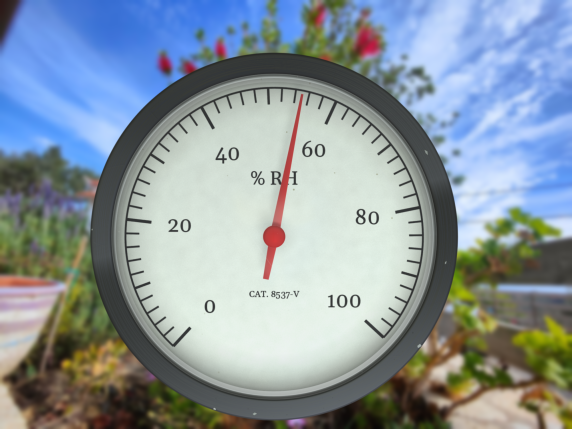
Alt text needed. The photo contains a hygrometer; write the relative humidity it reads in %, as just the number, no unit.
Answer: 55
